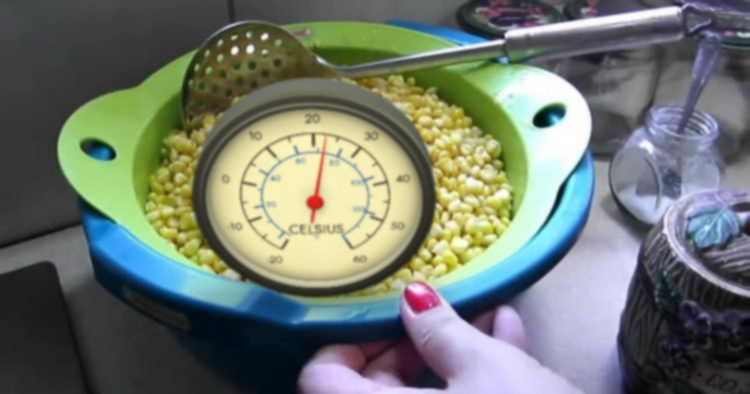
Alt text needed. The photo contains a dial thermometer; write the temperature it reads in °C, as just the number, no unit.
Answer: 22.5
